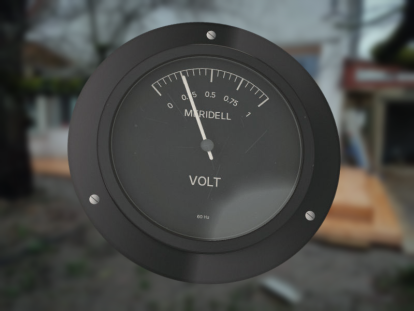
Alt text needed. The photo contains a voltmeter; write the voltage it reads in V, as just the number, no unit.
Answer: 0.25
